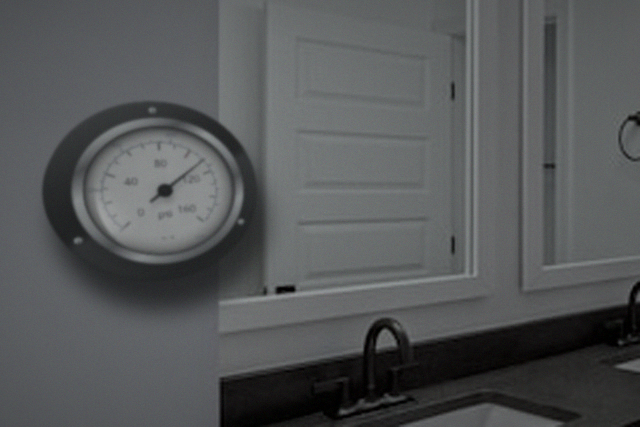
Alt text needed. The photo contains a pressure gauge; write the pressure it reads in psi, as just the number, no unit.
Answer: 110
